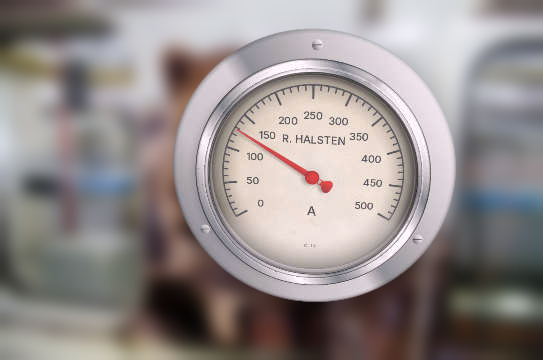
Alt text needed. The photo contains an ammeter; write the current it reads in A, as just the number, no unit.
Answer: 130
